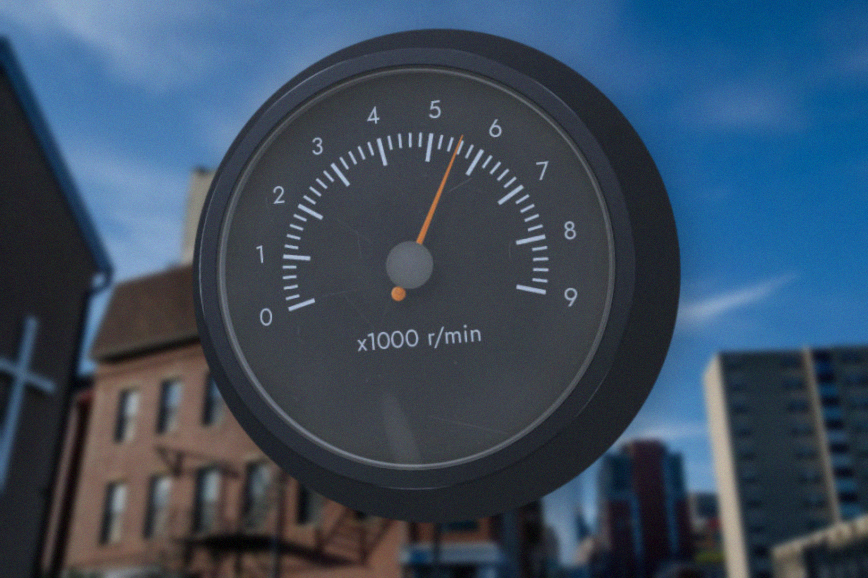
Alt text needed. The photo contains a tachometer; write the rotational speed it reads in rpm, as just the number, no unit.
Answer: 5600
